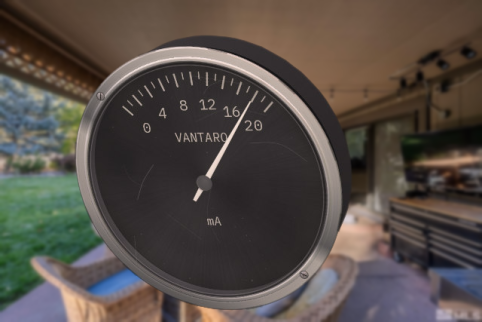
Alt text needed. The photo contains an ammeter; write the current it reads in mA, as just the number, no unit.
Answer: 18
